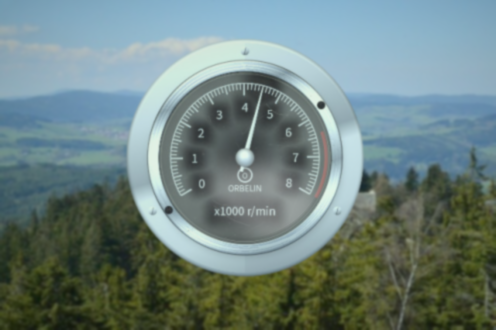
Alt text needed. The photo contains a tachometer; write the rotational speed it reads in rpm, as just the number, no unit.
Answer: 4500
